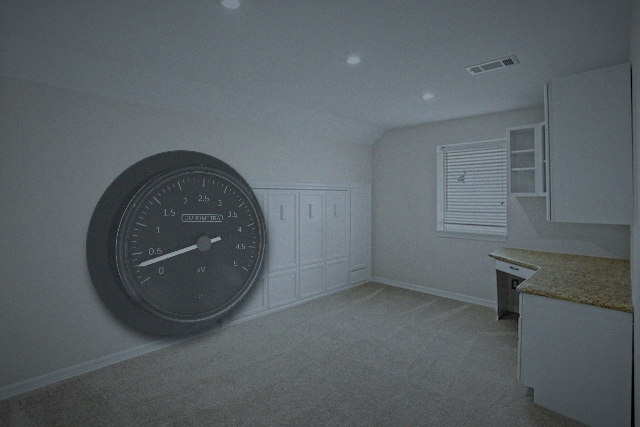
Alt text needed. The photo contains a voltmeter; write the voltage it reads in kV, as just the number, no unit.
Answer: 0.3
